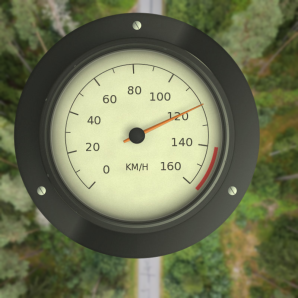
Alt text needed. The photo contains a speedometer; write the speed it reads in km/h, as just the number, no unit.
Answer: 120
